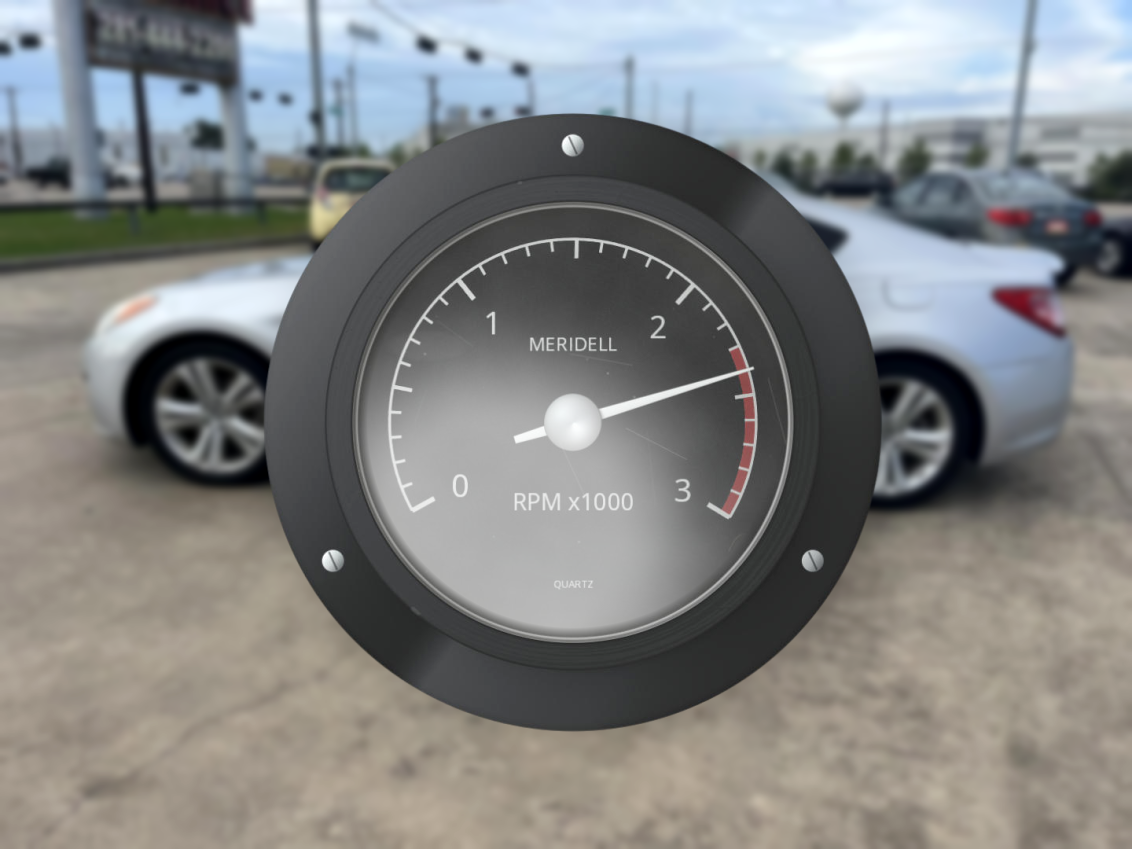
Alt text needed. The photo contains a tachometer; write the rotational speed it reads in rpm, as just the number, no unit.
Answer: 2400
